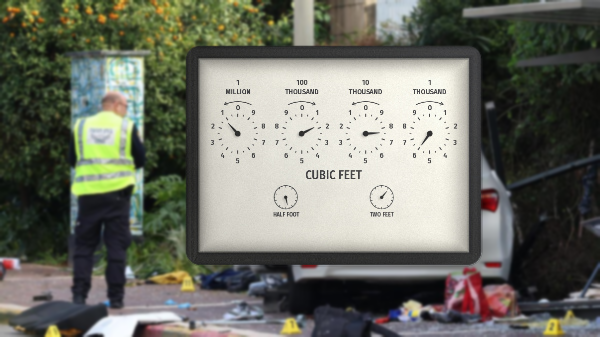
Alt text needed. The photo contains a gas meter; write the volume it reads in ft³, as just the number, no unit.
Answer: 117600
